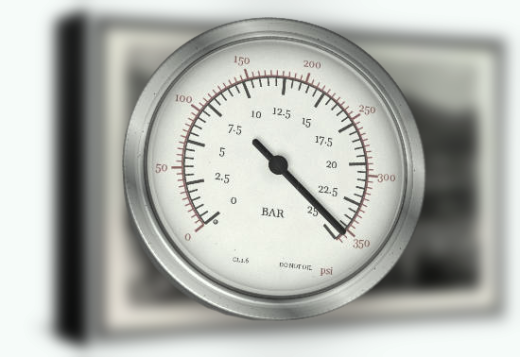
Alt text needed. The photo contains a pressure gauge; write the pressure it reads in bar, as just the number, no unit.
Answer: 24.5
